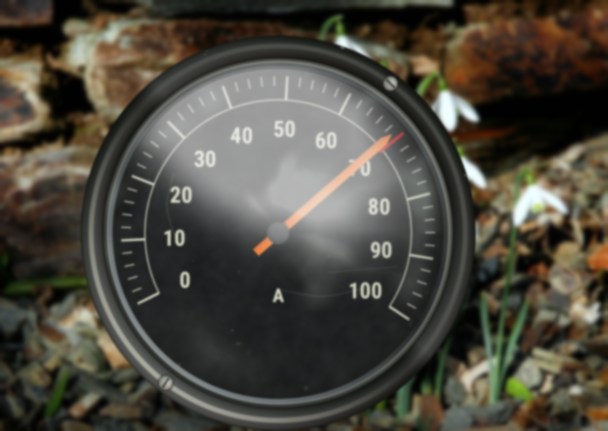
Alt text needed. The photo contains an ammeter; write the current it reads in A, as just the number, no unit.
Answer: 69
